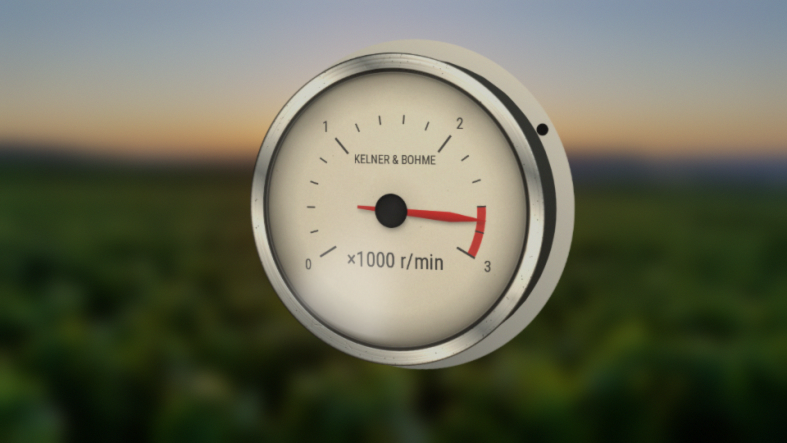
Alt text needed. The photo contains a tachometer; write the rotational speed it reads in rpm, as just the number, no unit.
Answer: 2700
